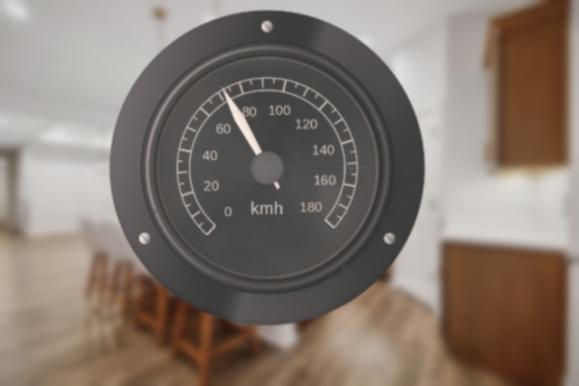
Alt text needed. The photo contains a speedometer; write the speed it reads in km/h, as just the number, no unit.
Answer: 72.5
